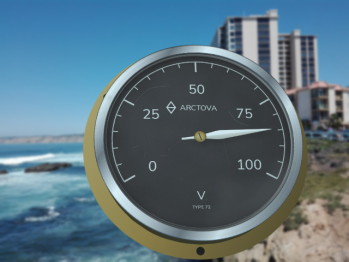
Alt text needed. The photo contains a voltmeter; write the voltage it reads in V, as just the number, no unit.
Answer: 85
